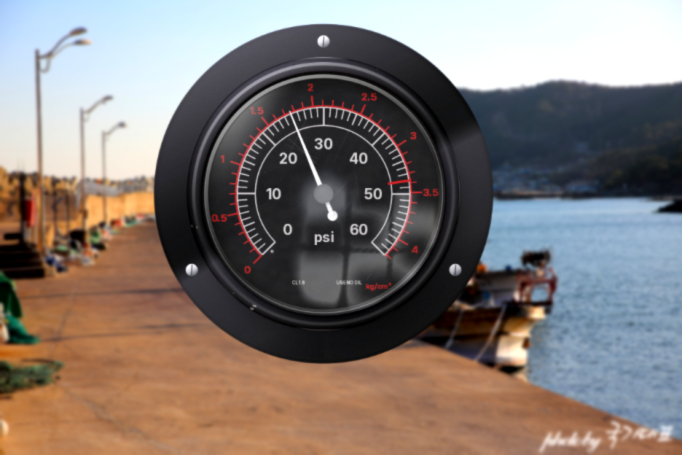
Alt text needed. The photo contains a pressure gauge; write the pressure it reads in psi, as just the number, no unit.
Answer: 25
